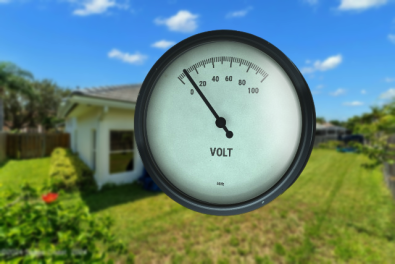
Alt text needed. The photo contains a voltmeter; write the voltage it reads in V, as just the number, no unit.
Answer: 10
